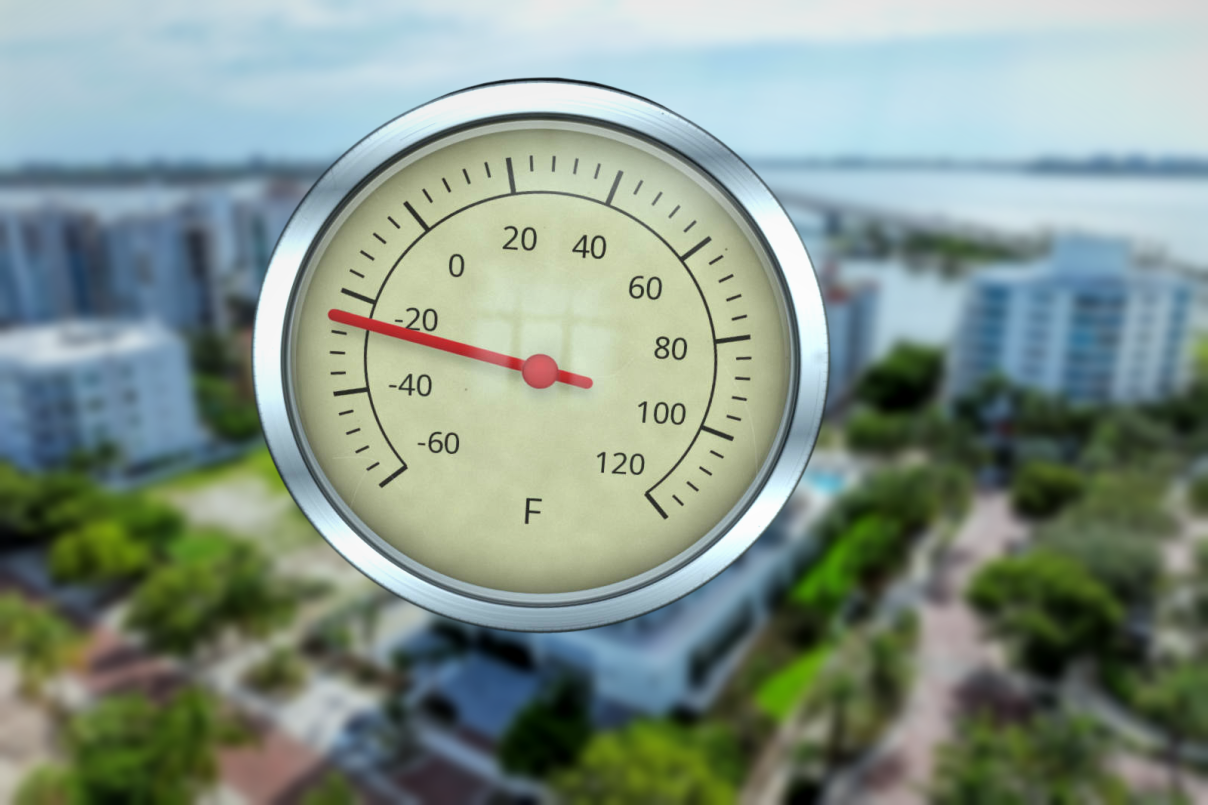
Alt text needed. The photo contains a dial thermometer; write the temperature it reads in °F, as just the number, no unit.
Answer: -24
